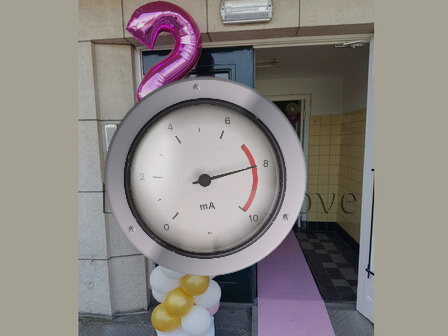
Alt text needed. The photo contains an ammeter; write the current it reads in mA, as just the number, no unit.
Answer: 8
